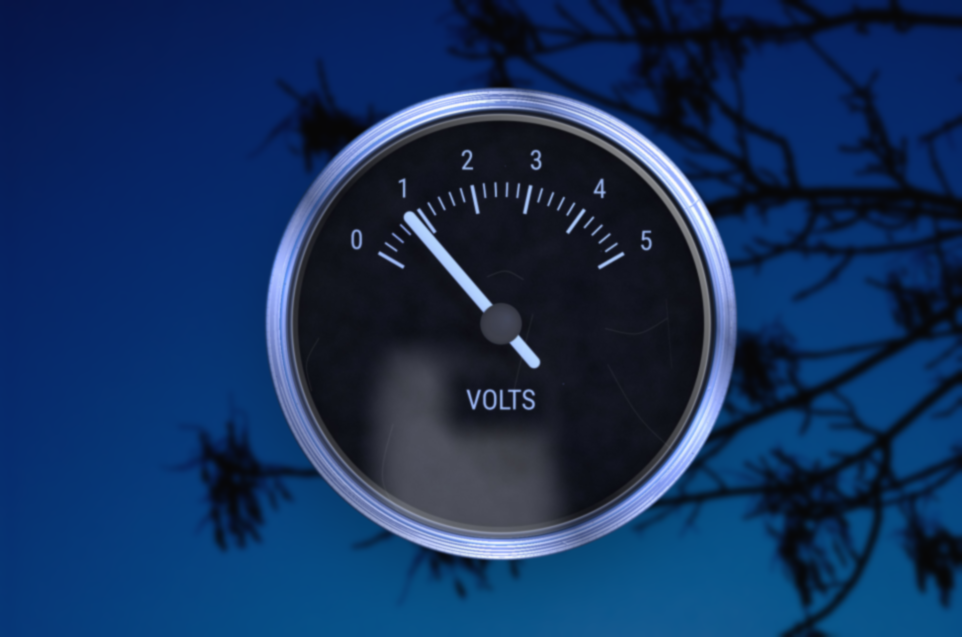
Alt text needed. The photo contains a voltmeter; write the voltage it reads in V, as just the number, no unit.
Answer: 0.8
